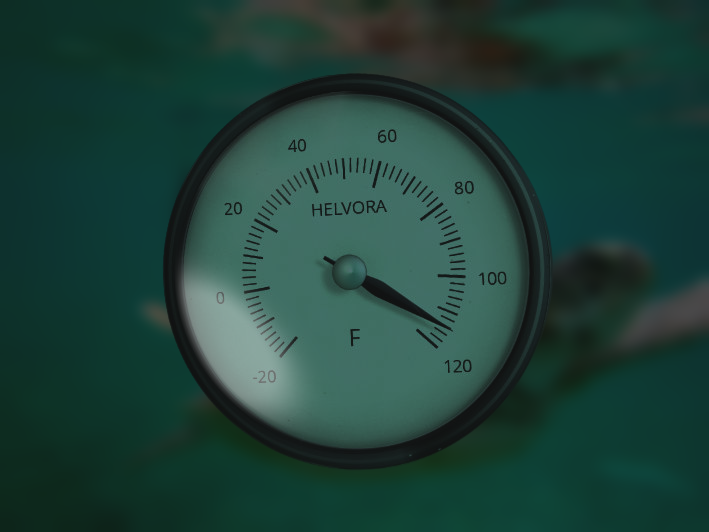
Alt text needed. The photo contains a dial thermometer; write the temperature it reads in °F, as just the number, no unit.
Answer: 114
